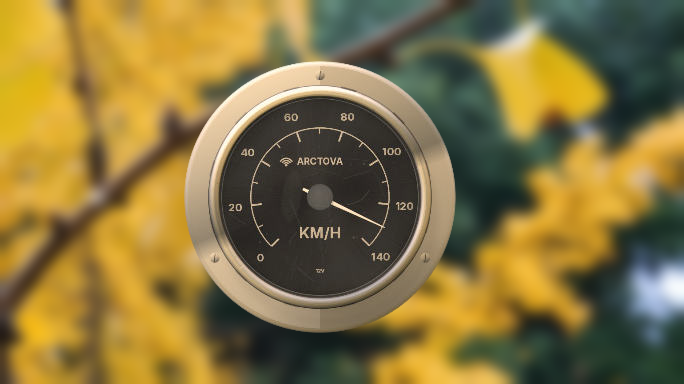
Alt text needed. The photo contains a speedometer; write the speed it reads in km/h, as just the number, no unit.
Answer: 130
